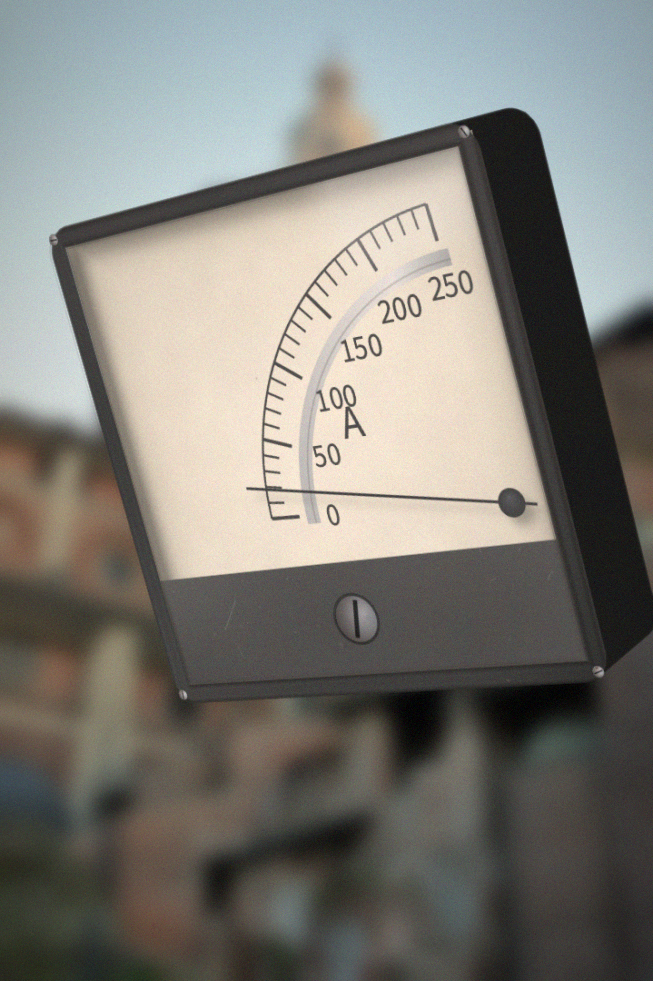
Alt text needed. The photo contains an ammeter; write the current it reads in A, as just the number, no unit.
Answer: 20
